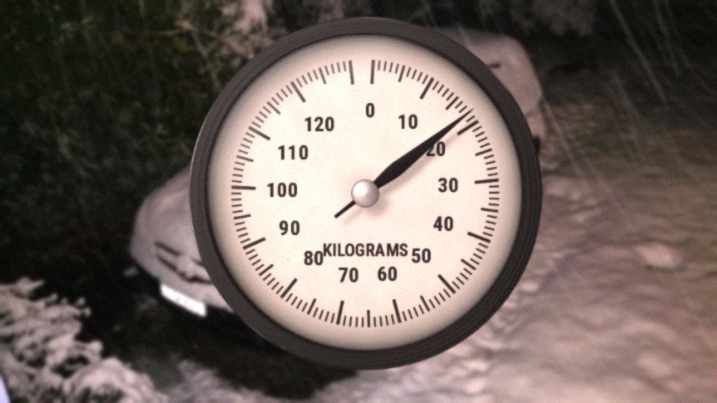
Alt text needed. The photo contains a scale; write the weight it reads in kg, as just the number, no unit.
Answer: 18
